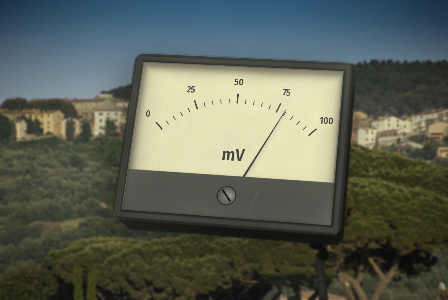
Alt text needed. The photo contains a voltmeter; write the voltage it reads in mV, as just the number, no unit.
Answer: 80
